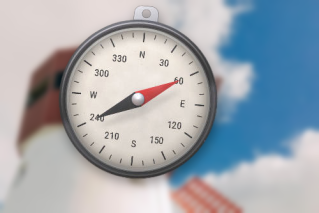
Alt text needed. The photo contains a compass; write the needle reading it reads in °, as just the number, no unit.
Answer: 60
